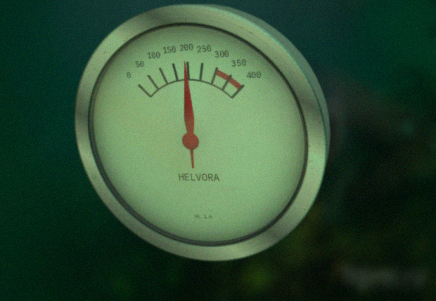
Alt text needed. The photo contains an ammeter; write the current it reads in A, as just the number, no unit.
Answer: 200
